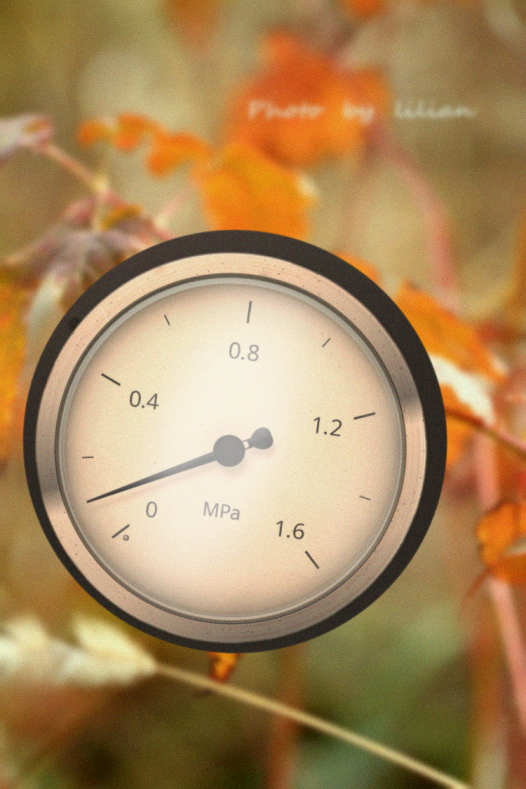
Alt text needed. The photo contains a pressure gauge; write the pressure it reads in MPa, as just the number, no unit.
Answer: 0.1
